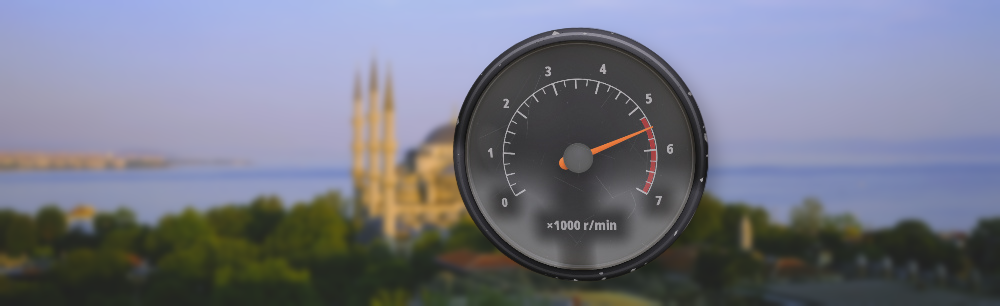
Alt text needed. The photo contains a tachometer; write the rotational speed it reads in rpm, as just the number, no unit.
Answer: 5500
